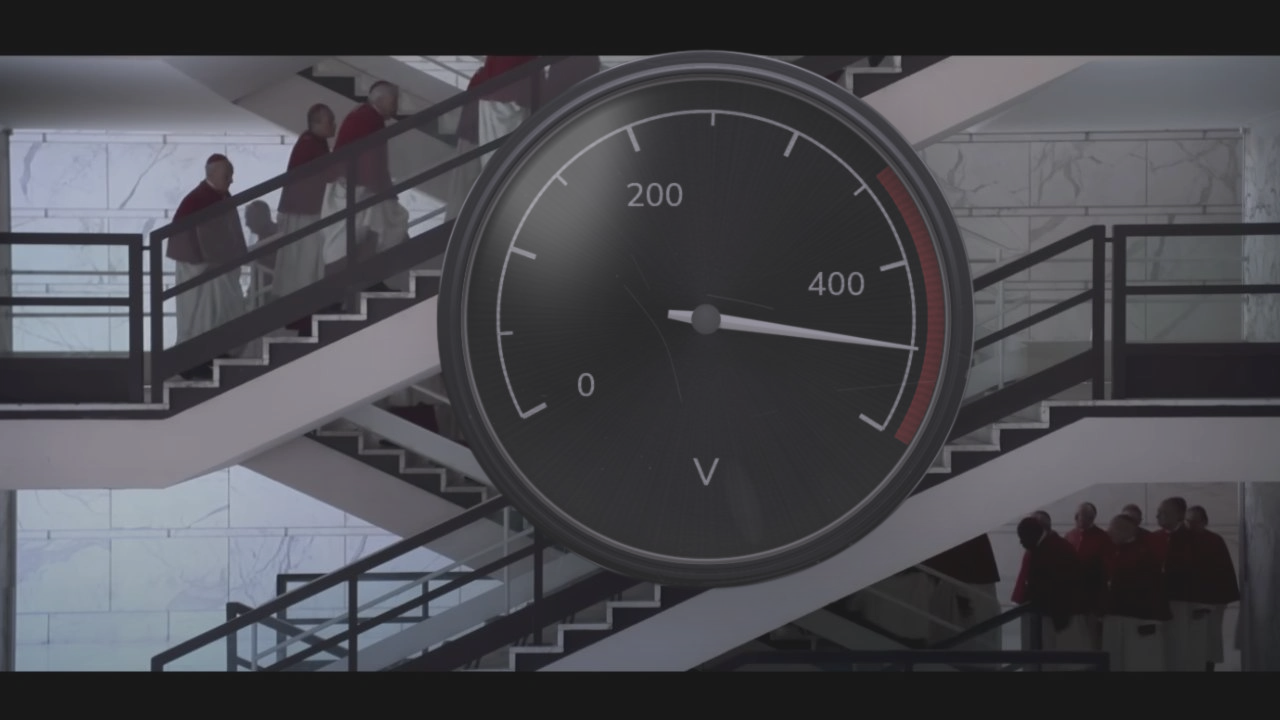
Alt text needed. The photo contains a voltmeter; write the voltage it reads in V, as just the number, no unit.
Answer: 450
